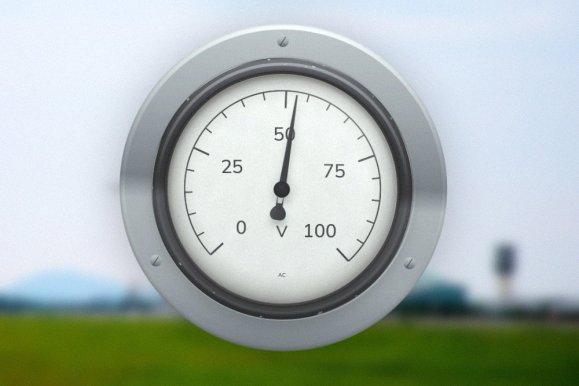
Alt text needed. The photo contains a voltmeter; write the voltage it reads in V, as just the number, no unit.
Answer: 52.5
